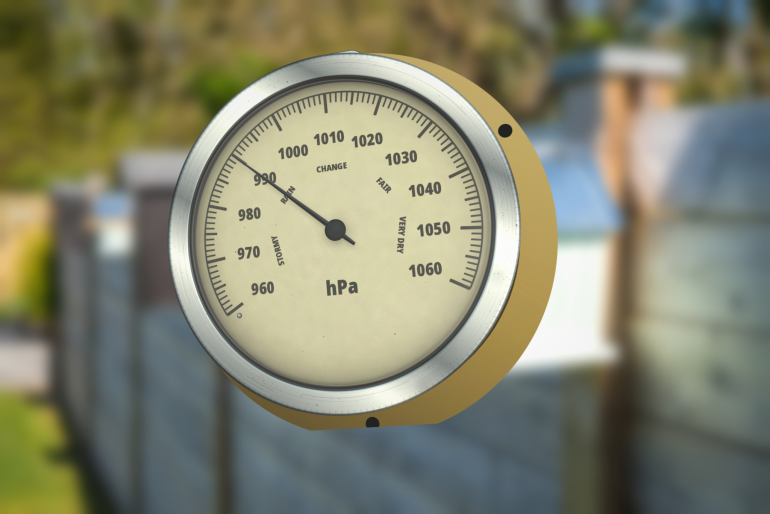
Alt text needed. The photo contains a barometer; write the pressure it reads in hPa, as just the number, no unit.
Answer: 990
